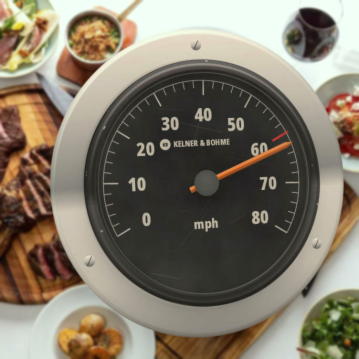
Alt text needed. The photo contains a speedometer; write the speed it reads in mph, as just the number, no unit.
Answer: 62
